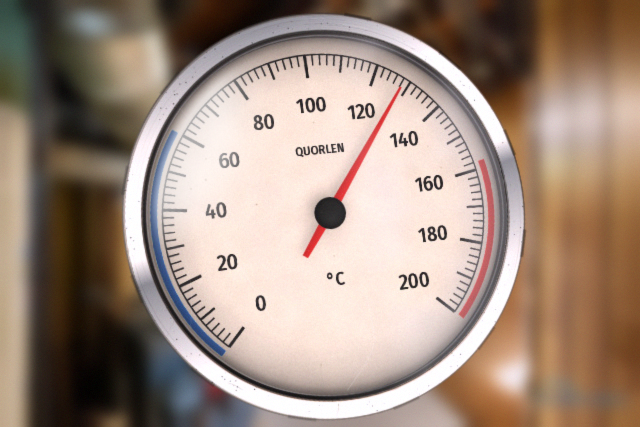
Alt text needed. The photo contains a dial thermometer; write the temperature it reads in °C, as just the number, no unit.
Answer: 128
